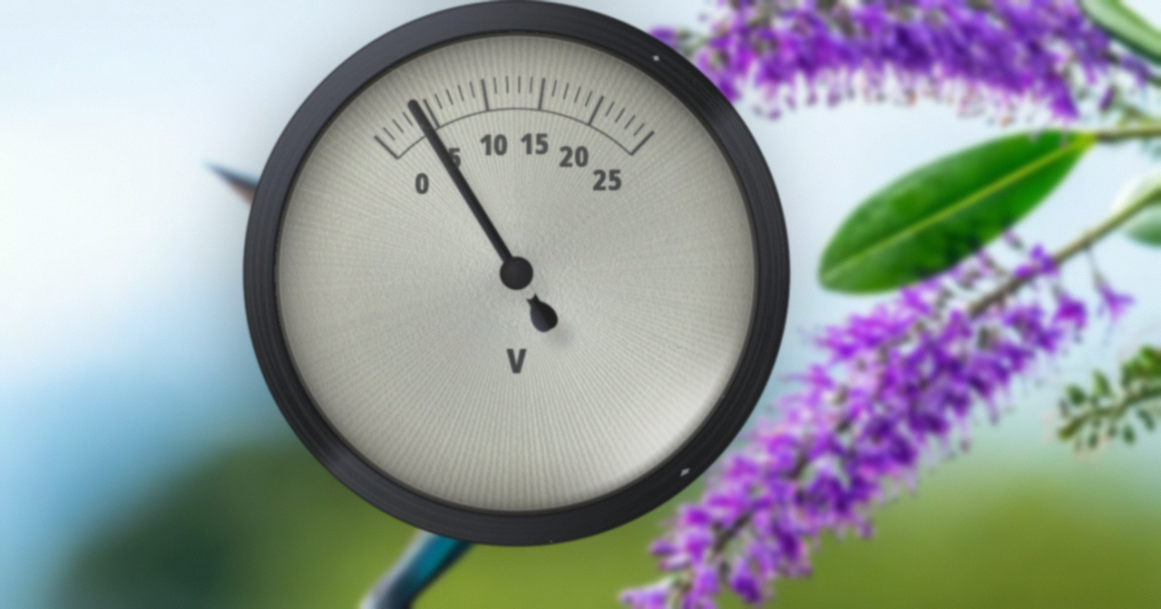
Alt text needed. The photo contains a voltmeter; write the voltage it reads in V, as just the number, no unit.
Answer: 4
